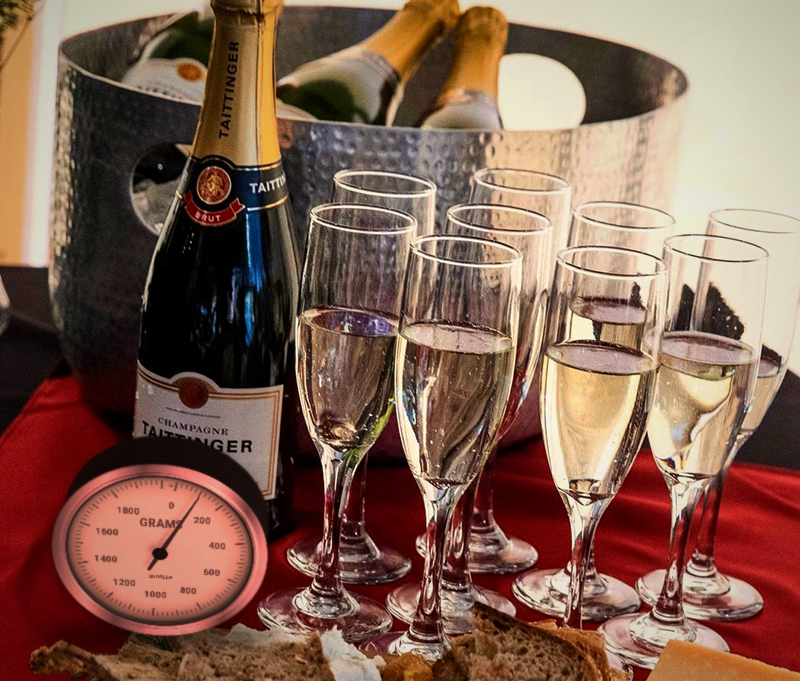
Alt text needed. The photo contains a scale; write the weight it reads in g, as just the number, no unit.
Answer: 100
